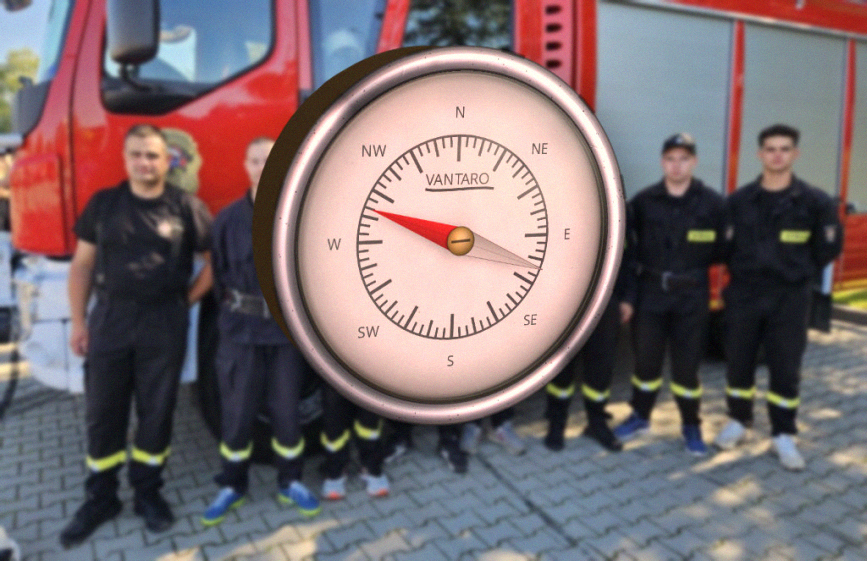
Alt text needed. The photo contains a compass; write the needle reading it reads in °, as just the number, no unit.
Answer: 290
